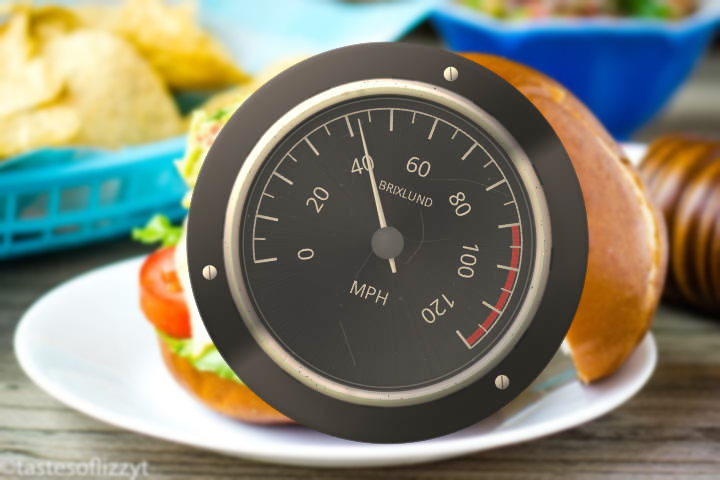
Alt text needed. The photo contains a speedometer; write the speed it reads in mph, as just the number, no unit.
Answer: 42.5
